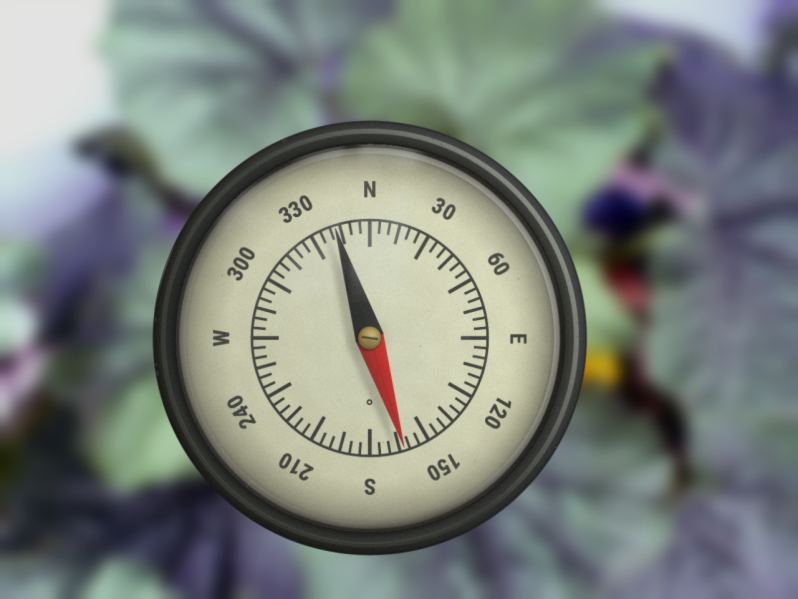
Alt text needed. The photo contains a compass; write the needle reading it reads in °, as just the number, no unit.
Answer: 162.5
